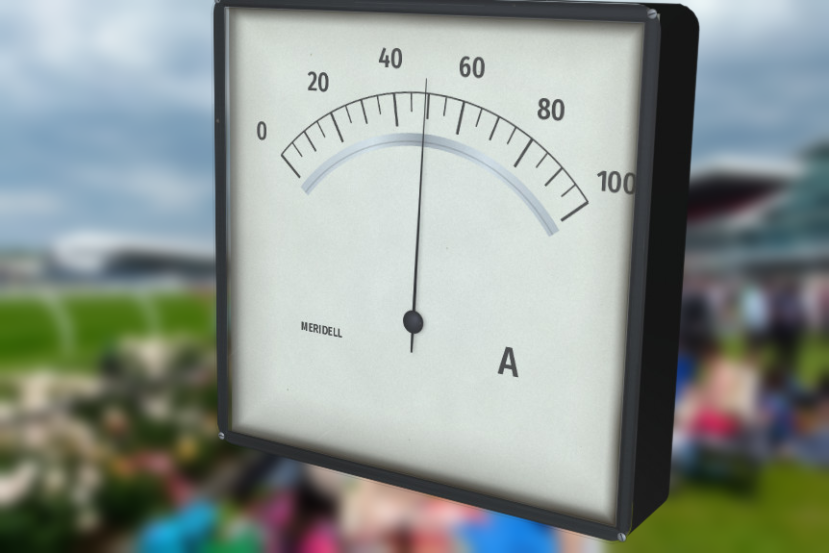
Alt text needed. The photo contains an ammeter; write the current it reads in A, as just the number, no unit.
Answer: 50
